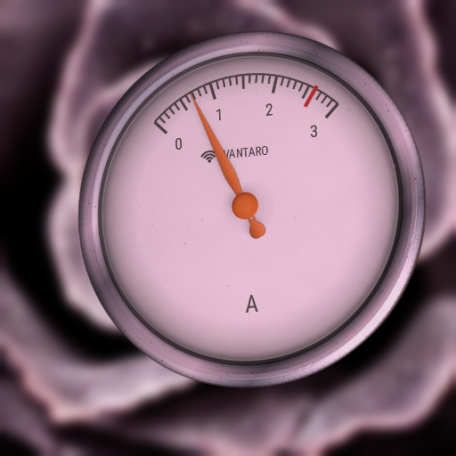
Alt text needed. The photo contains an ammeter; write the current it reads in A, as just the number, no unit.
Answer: 0.7
